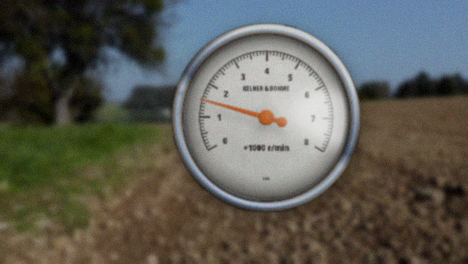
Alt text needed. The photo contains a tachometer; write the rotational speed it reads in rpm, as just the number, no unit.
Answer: 1500
